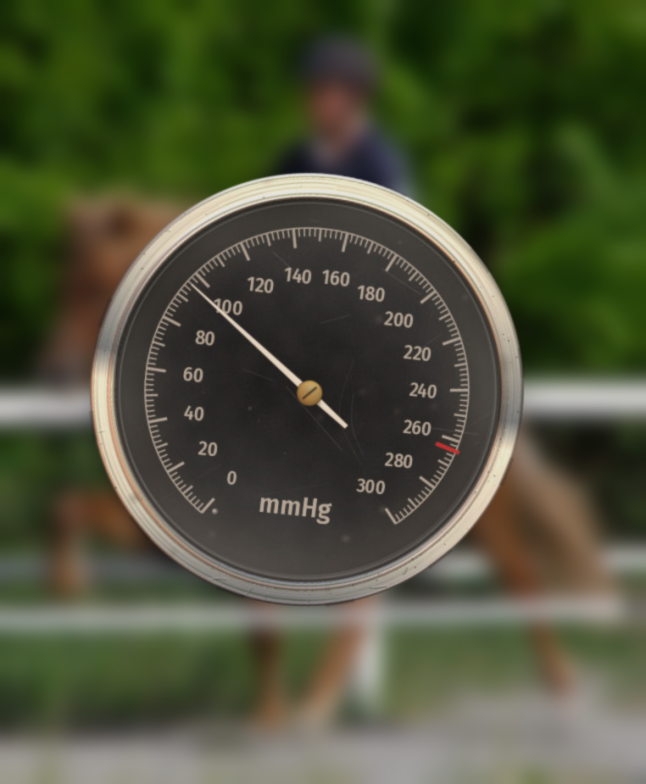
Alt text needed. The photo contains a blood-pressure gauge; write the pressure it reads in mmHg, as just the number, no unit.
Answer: 96
